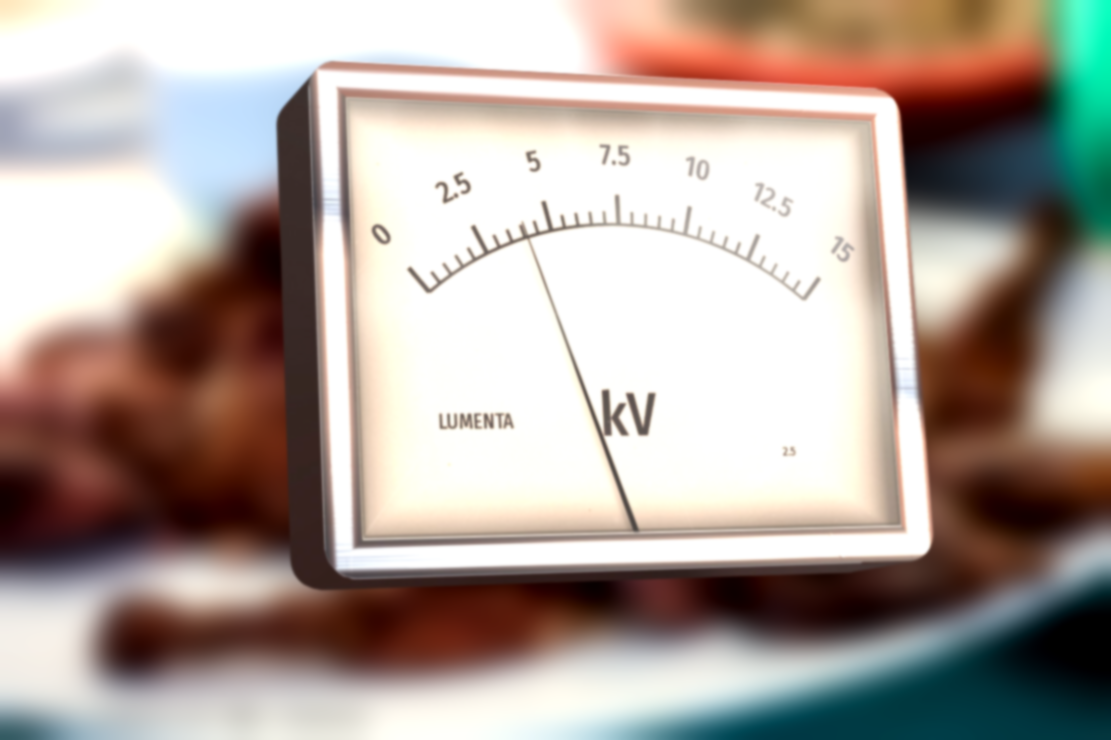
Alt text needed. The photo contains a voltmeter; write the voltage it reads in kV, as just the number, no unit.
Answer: 4
